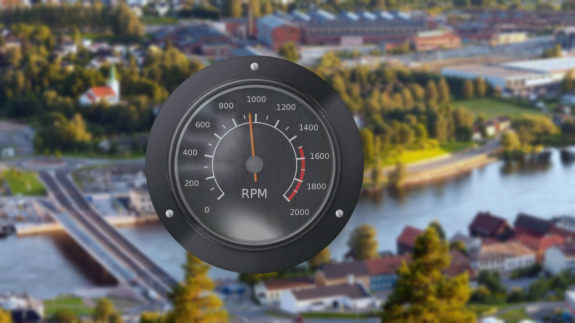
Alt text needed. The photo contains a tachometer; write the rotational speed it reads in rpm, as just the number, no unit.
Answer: 950
